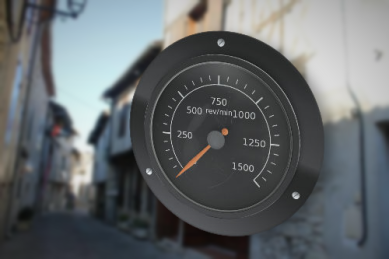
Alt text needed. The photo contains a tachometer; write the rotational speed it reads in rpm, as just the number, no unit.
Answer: 0
